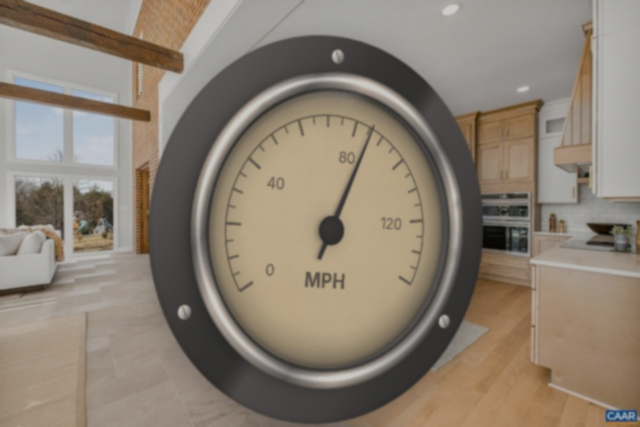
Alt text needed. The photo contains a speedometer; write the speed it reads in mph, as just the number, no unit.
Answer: 85
